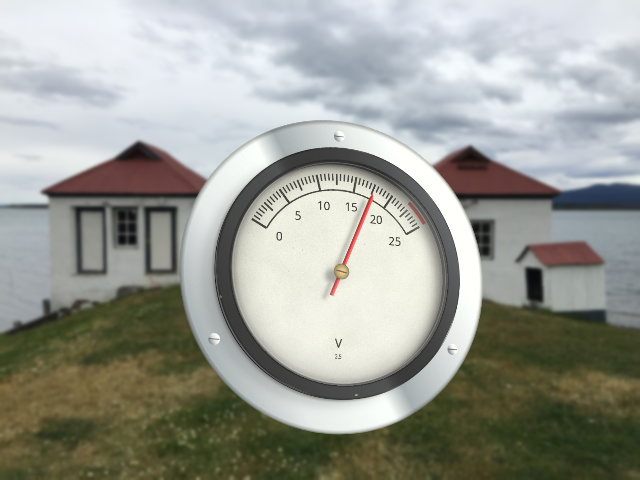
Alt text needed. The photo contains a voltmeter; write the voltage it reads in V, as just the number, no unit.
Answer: 17.5
